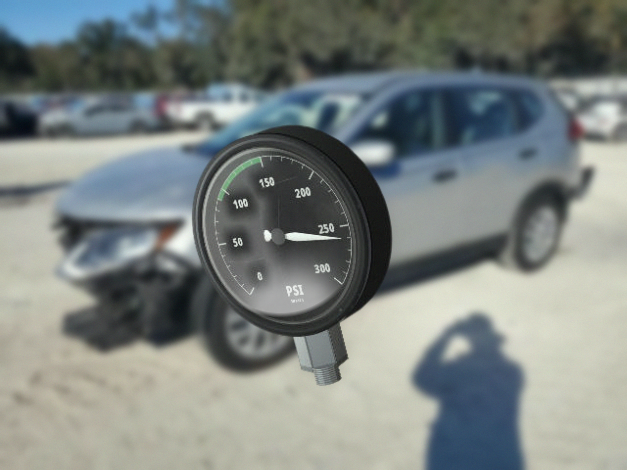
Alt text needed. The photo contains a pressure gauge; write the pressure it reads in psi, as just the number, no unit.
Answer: 260
